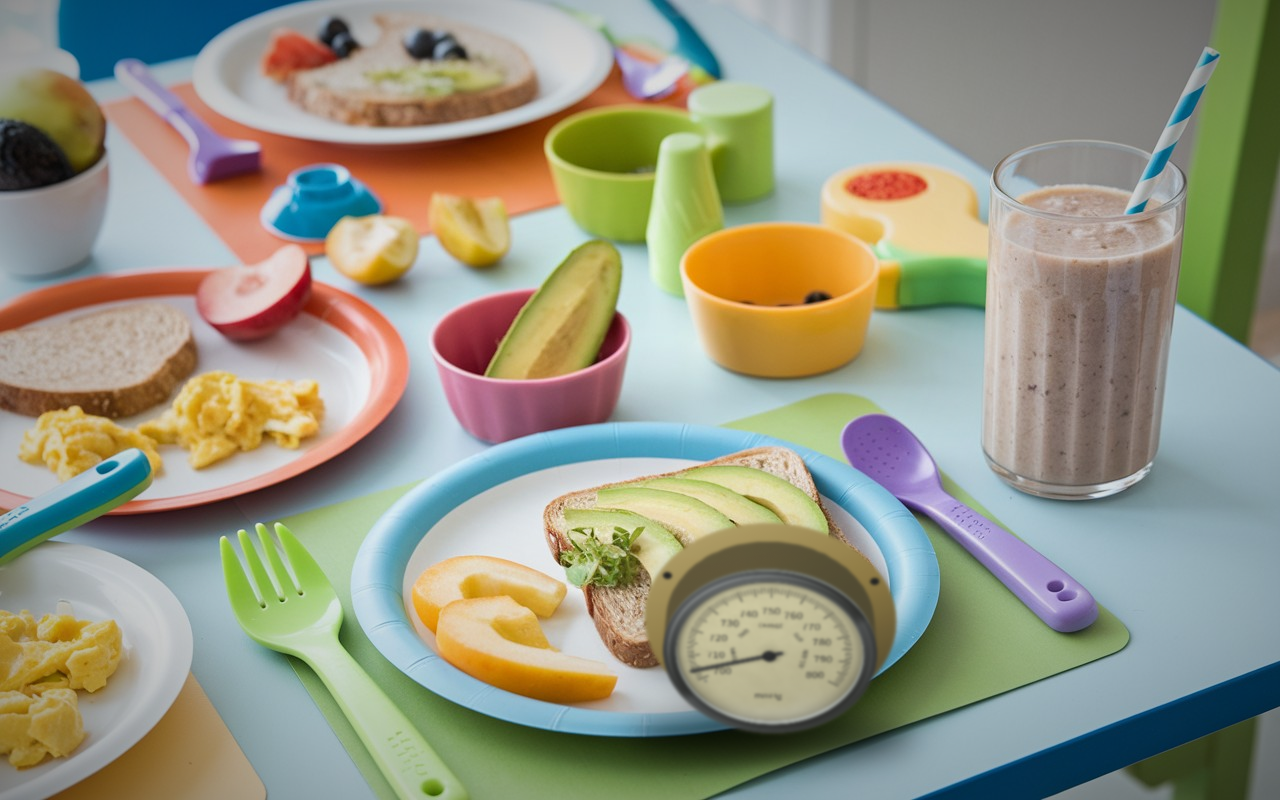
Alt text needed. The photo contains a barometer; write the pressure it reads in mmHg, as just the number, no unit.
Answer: 705
